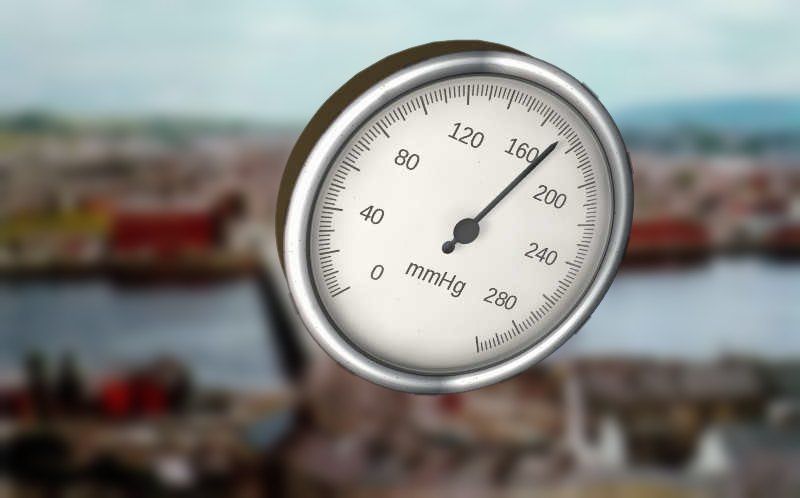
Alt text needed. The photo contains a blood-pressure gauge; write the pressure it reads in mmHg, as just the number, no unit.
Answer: 170
